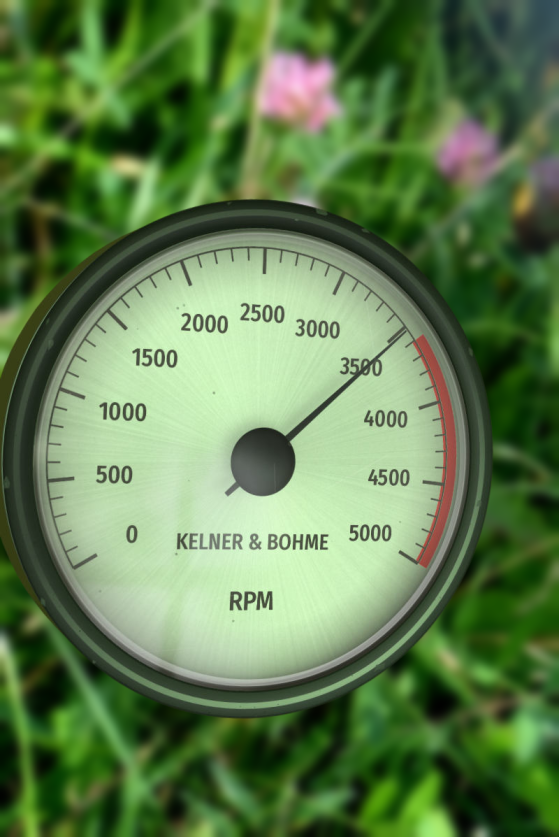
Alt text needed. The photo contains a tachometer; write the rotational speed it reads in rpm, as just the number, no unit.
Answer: 3500
